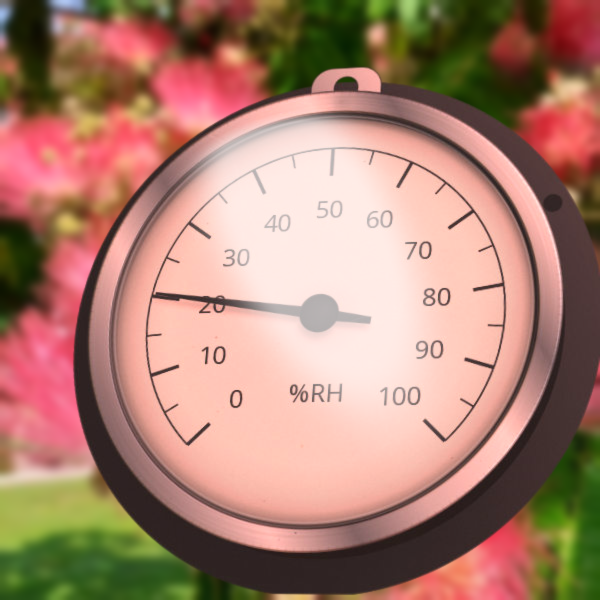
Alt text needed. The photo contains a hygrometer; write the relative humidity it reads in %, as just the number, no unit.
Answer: 20
